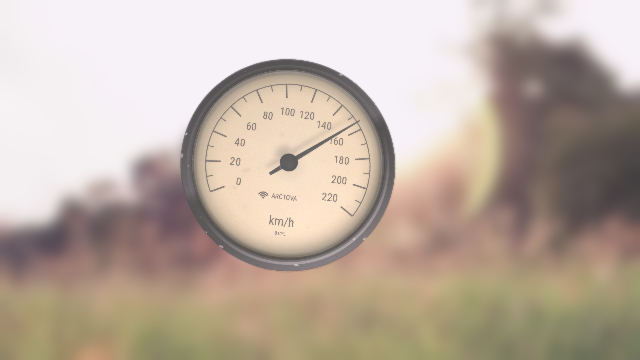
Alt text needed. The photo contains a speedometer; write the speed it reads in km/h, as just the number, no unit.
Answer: 155
